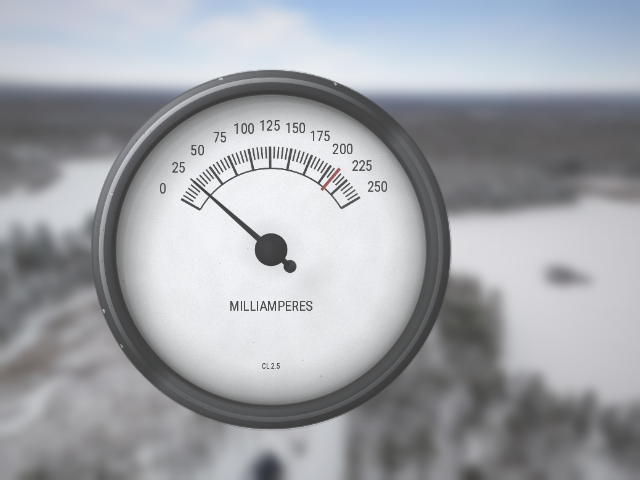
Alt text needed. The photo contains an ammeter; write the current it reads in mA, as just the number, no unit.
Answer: 25
